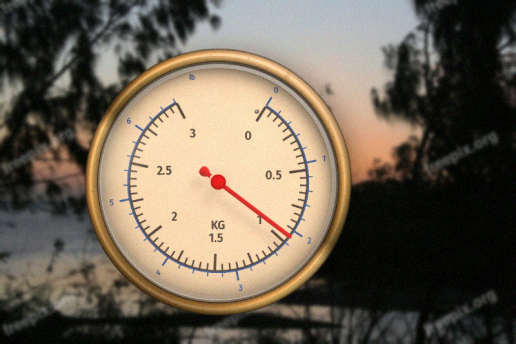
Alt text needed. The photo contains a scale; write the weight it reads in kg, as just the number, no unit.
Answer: 0.95
